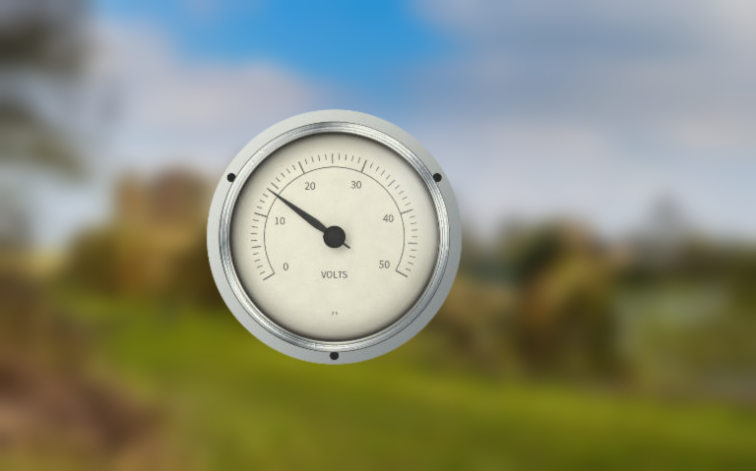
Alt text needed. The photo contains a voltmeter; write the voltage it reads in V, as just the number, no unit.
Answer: 14
